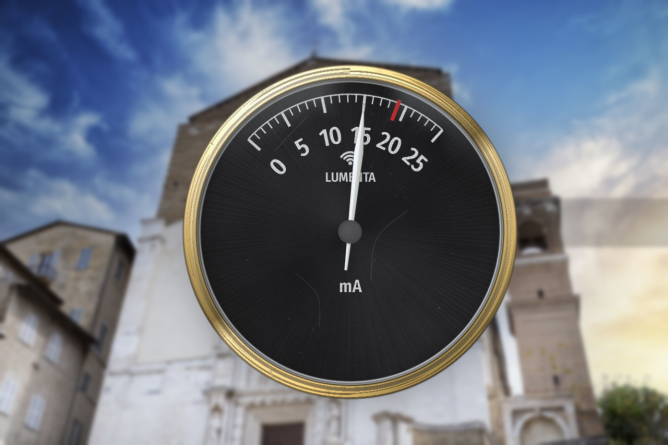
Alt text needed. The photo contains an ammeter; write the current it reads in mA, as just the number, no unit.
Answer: 15
